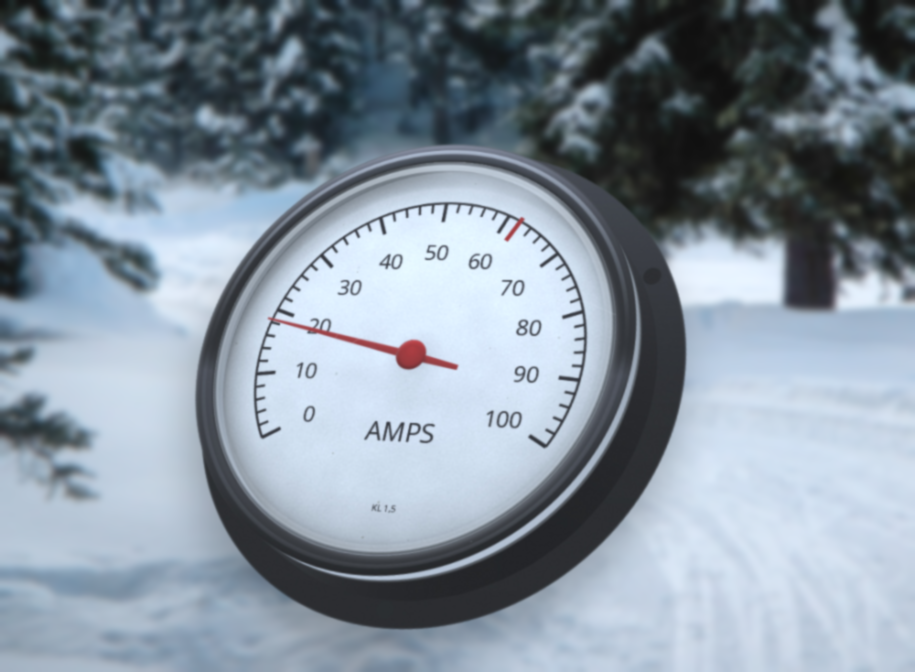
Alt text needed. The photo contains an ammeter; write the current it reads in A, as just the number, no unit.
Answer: 18
